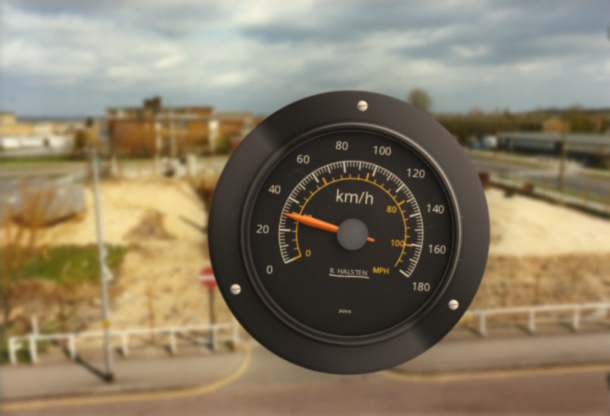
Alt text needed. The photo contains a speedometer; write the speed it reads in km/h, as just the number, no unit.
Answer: 30
